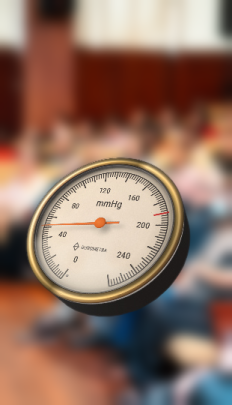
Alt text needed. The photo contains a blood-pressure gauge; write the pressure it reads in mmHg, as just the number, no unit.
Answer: 50
